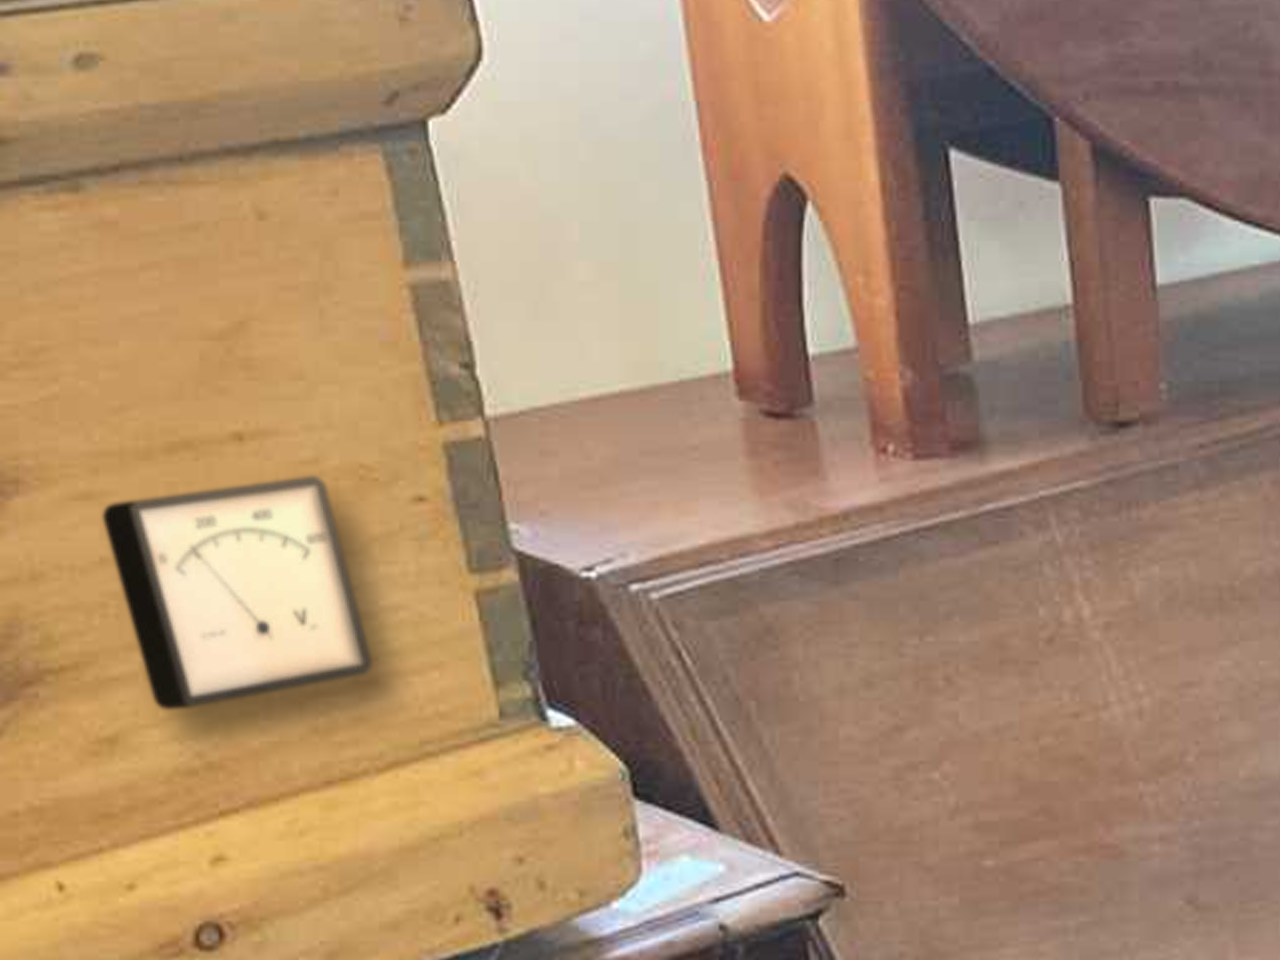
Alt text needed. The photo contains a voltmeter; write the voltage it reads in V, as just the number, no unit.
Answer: 100
